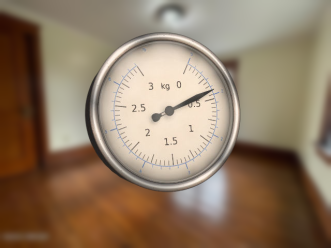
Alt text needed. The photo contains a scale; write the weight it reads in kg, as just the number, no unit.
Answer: 0.4
